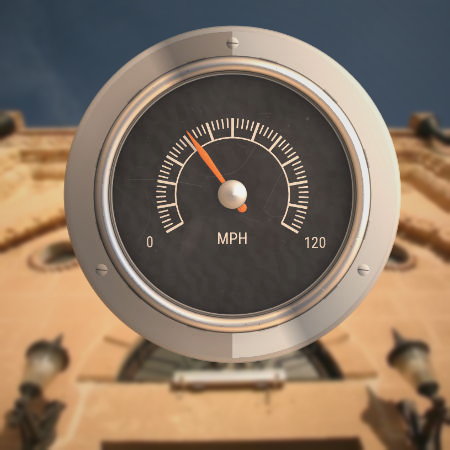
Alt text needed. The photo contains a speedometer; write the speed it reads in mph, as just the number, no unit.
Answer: 42
